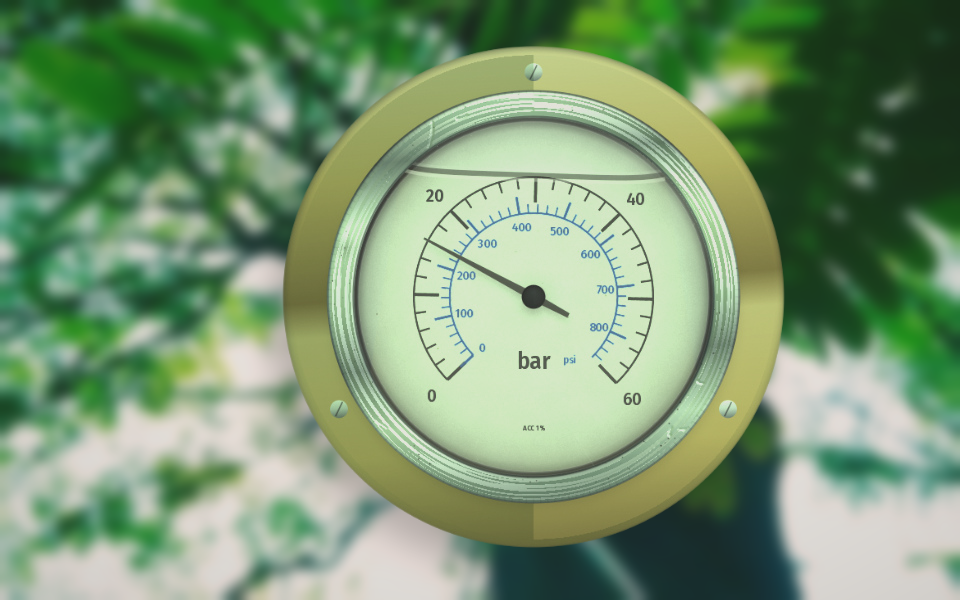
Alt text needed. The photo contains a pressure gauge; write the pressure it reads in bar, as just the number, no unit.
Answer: 16
